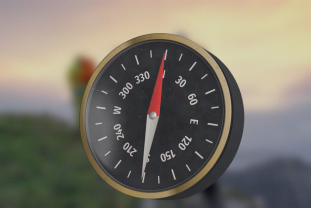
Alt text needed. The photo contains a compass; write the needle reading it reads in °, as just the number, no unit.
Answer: 0
